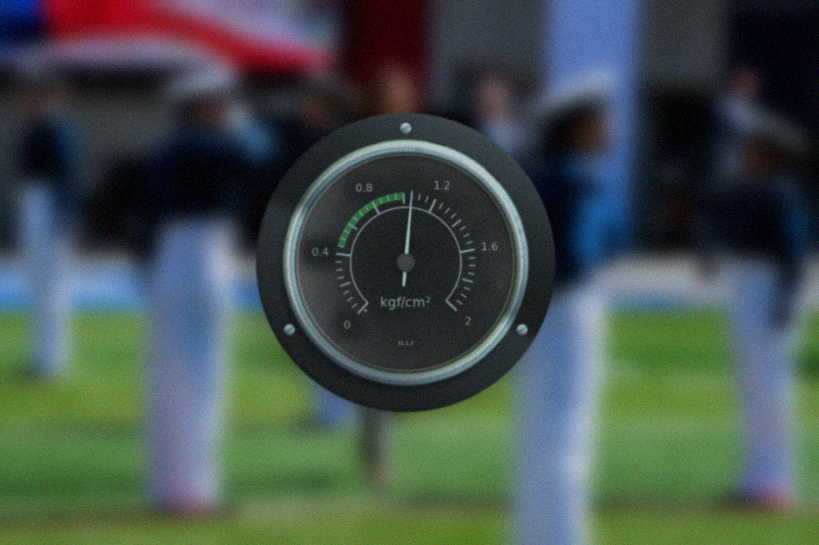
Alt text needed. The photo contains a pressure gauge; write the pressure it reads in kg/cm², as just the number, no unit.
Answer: 1.05
